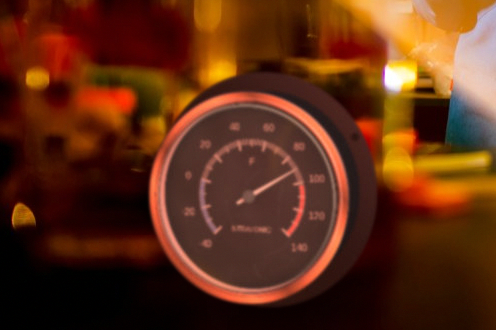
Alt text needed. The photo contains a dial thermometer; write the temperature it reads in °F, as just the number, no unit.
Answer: 90
